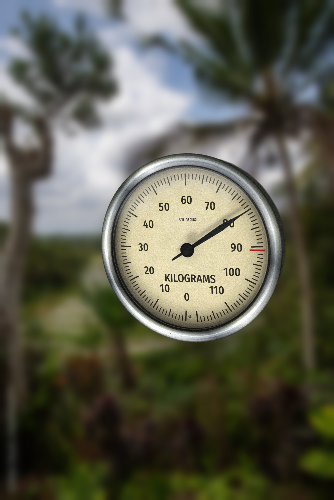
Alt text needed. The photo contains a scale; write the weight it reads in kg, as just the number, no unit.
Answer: 80
